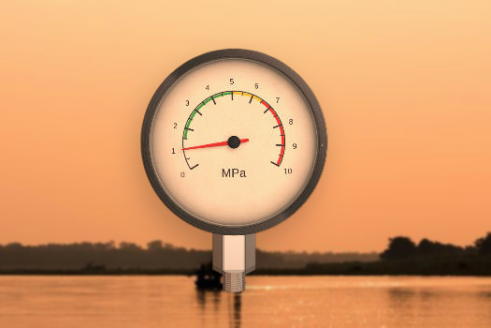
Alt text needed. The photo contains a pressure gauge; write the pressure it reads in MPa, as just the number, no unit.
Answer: 1
